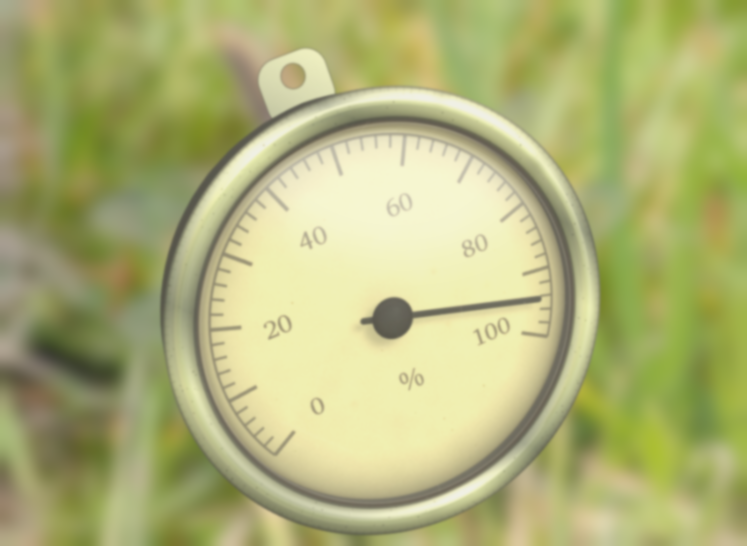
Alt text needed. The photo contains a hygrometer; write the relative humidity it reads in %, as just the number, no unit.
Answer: 94
